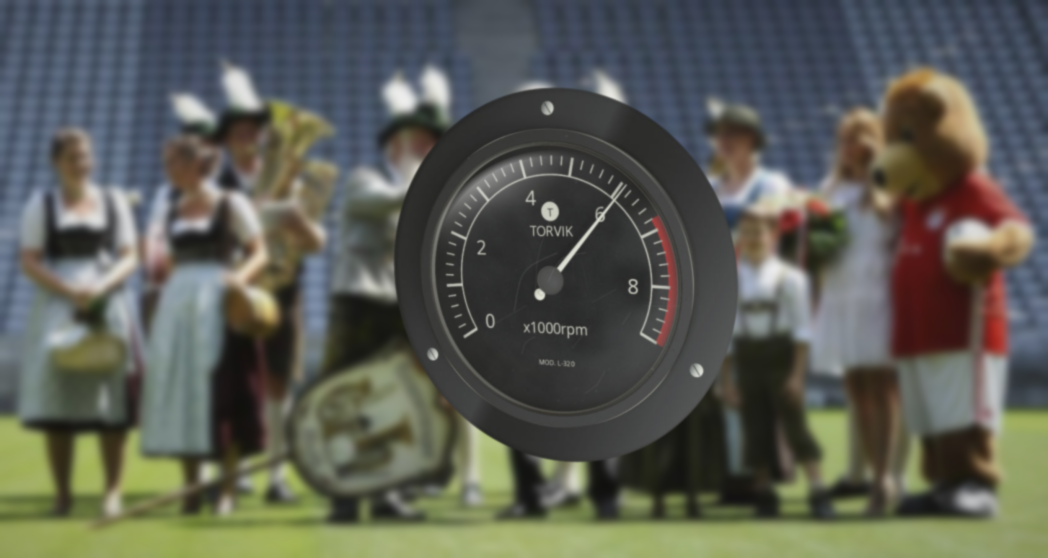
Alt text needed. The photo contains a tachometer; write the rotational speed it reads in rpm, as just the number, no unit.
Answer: 6100
